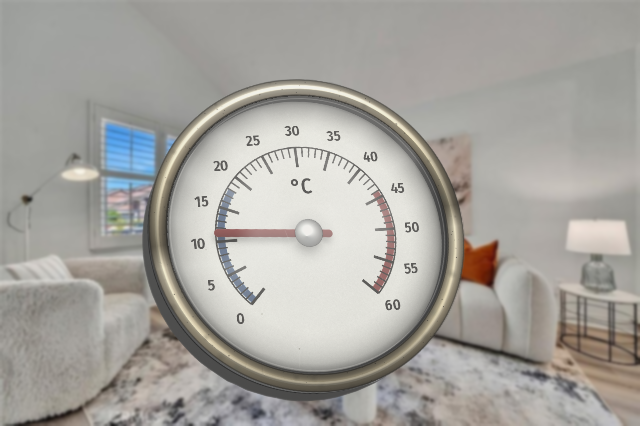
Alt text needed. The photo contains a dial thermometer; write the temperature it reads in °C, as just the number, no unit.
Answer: 11
